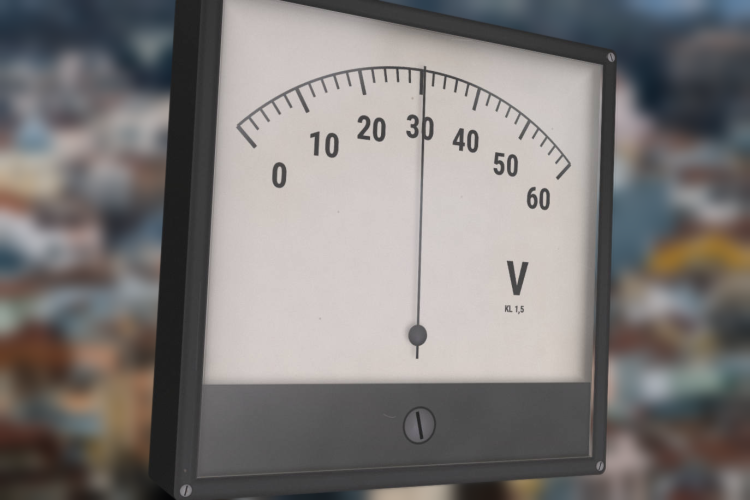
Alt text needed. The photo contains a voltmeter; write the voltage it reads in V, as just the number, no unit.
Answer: 30
